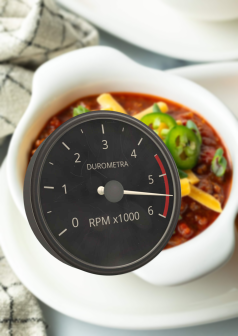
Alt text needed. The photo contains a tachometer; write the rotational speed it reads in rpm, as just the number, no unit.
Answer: 5500
